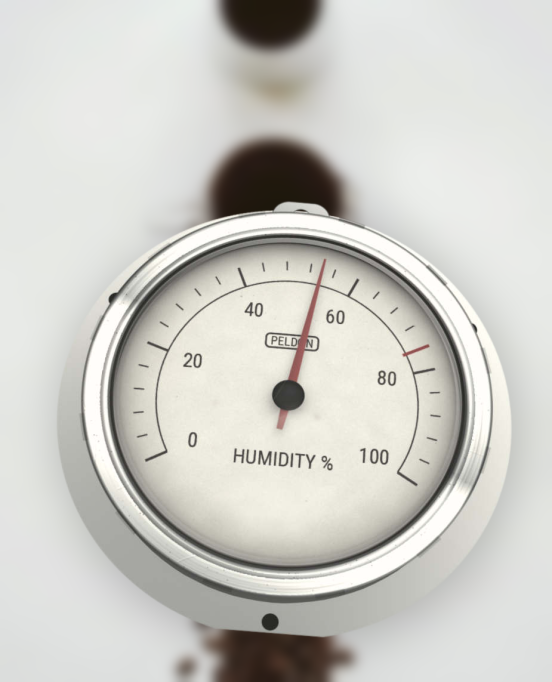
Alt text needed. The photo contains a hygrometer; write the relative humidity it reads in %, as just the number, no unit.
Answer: 54
